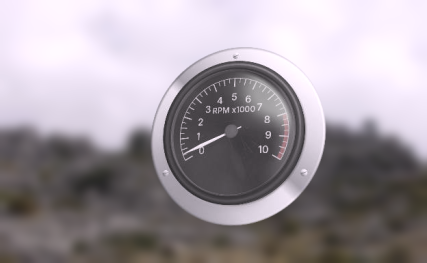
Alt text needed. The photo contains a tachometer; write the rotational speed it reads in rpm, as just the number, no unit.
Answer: 250
